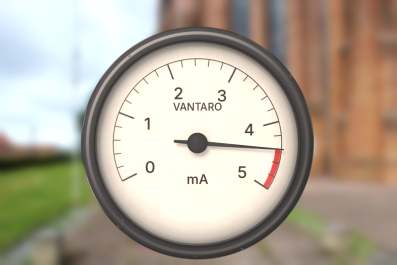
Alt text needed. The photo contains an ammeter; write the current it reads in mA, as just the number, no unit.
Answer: 4.4
